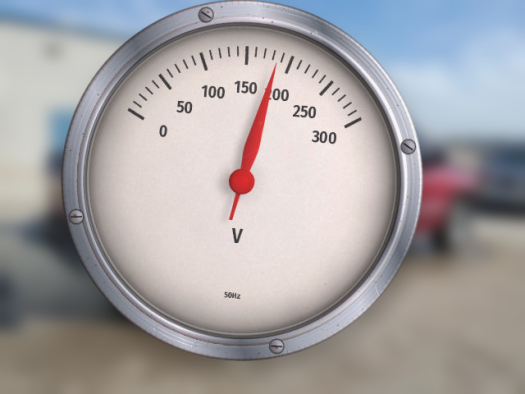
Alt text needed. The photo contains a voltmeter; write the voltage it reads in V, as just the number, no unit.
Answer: 185
